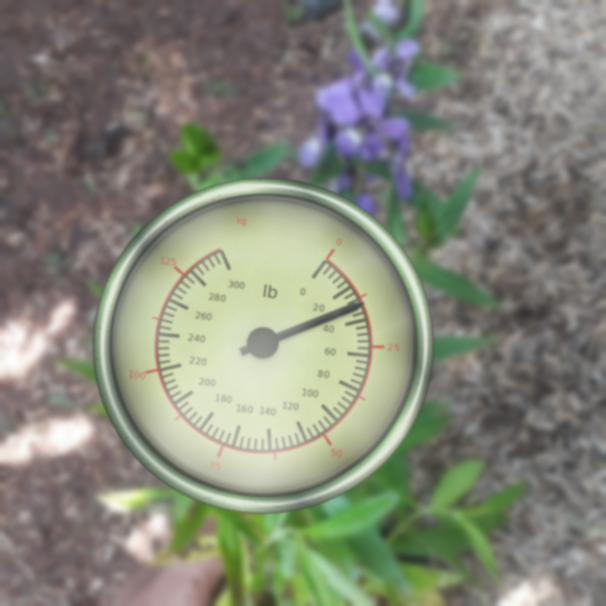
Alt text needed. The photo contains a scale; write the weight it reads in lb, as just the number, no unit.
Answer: 32
